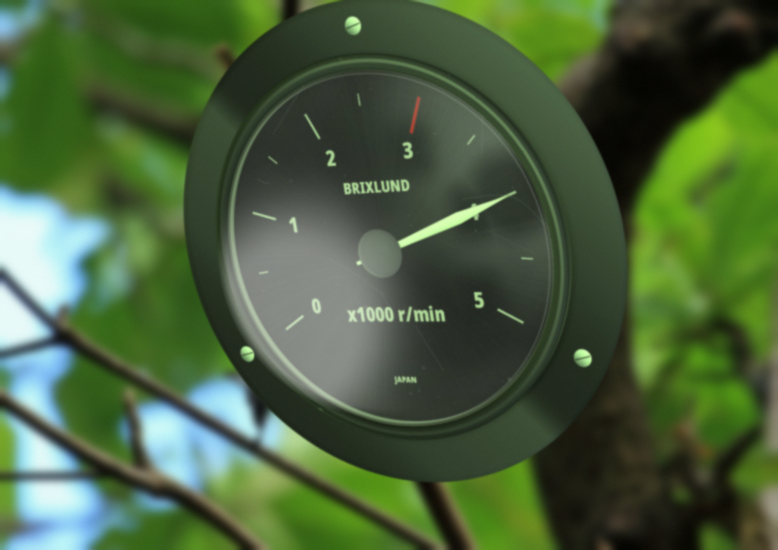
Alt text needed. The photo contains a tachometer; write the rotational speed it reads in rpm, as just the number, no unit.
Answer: 4000
